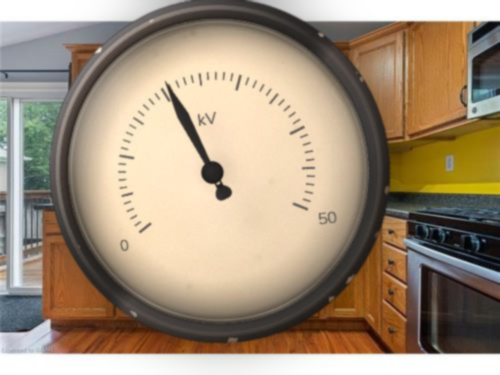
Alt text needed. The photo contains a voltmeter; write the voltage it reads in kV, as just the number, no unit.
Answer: 21
